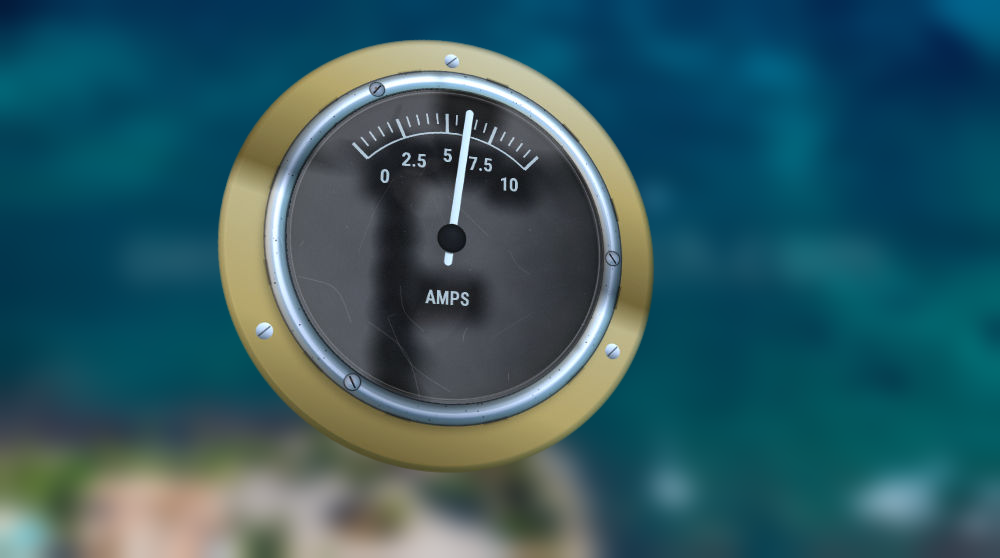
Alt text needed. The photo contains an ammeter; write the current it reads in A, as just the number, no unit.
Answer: 6
